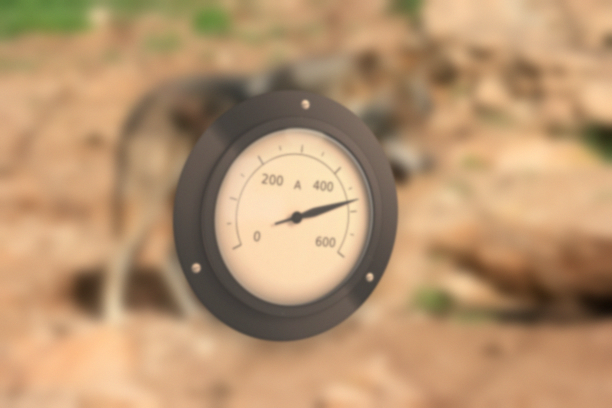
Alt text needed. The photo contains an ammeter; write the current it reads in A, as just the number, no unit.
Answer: 475
